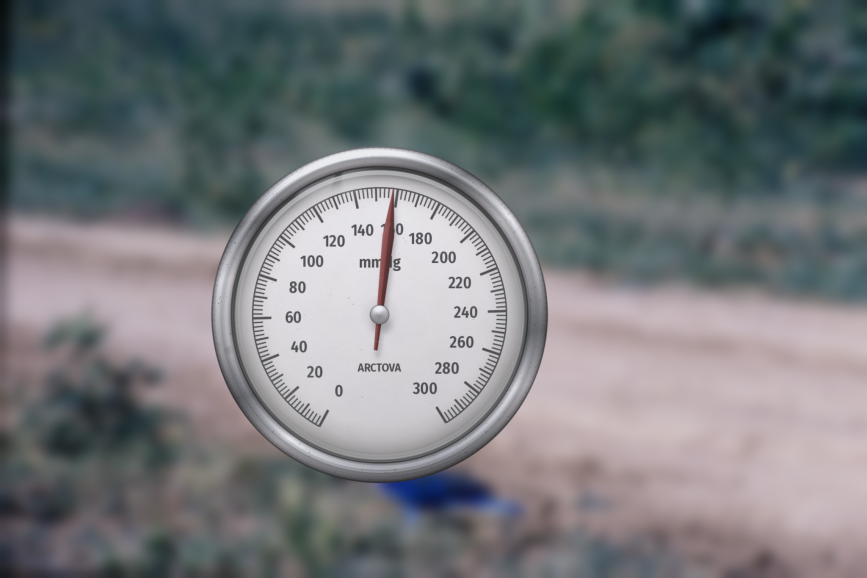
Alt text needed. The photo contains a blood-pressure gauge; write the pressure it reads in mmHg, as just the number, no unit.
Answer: 158
